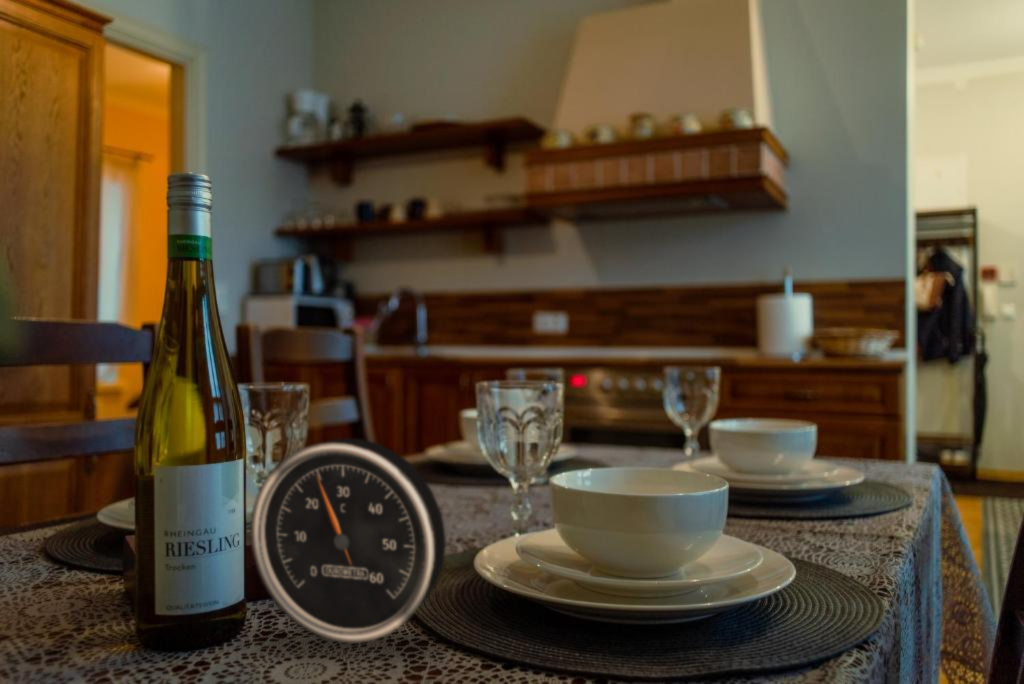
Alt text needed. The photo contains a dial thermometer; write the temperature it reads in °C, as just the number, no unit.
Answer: 25
